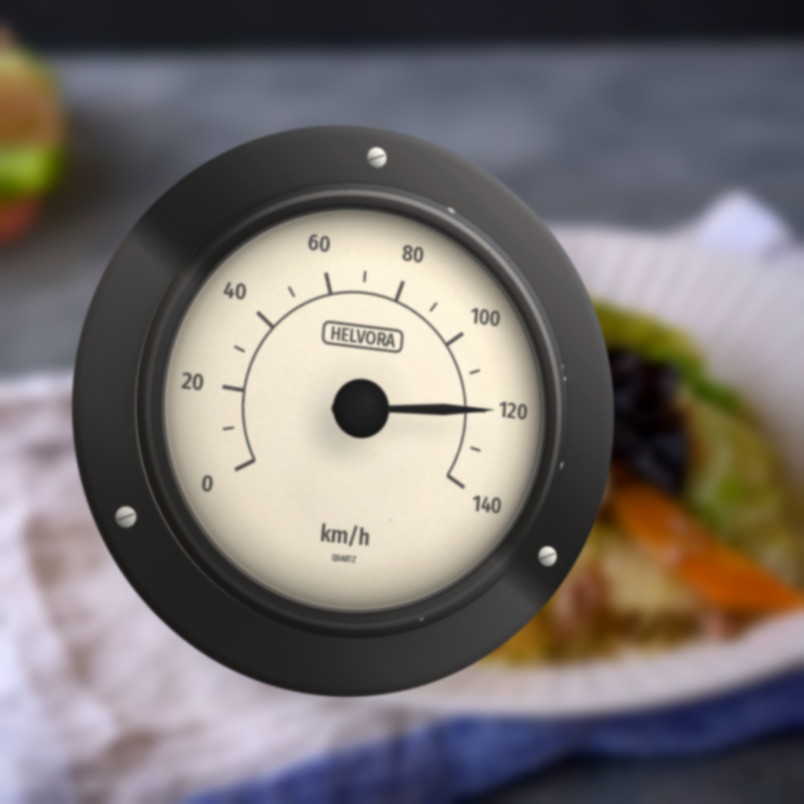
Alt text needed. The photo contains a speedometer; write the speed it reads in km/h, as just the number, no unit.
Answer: 120
